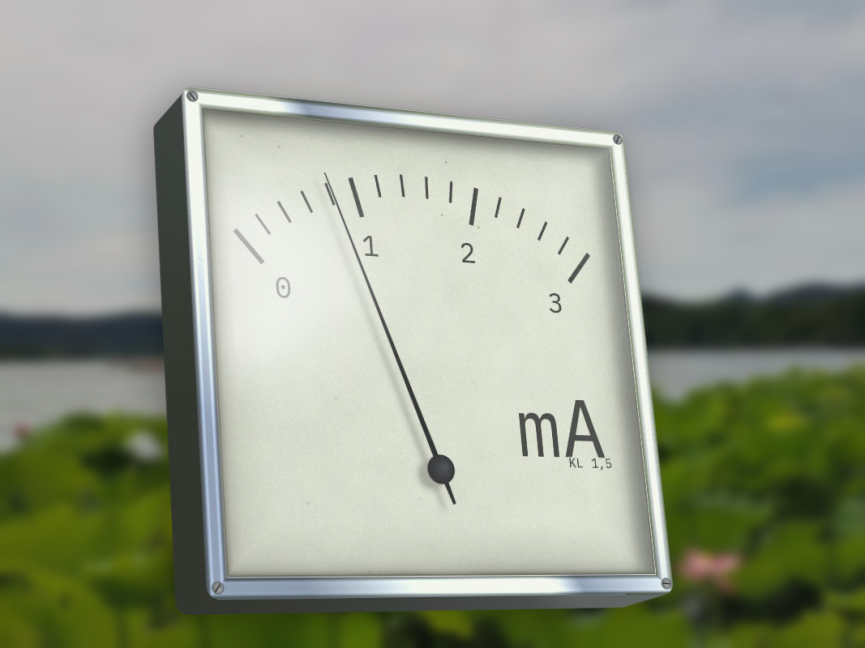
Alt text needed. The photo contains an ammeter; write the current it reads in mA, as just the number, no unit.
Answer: 0.8
